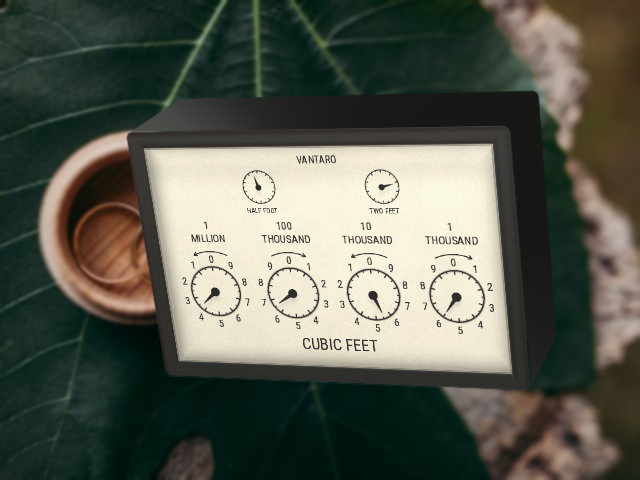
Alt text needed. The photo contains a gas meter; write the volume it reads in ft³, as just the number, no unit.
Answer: 365600
